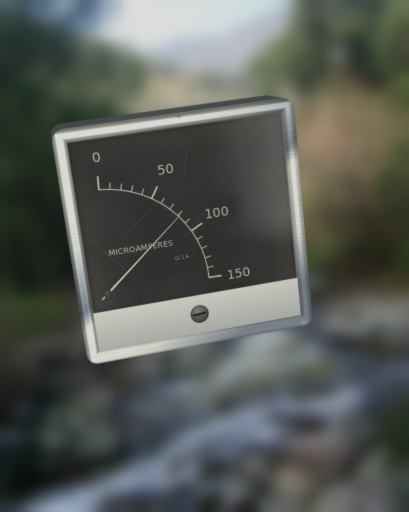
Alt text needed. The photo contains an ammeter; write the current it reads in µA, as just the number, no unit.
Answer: 80
